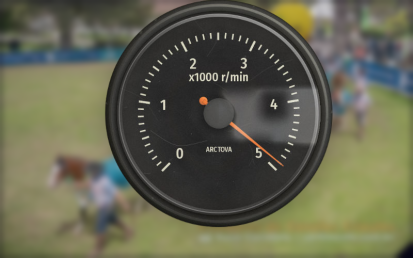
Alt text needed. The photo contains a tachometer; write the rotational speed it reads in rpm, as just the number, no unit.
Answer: 4900
